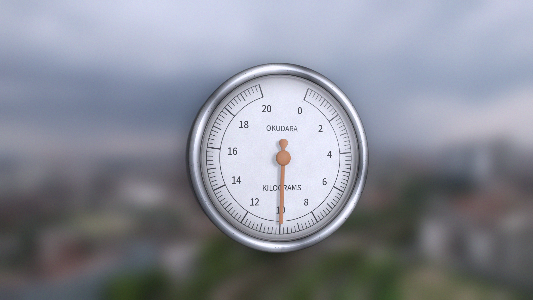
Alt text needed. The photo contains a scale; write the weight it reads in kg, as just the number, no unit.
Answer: 10
